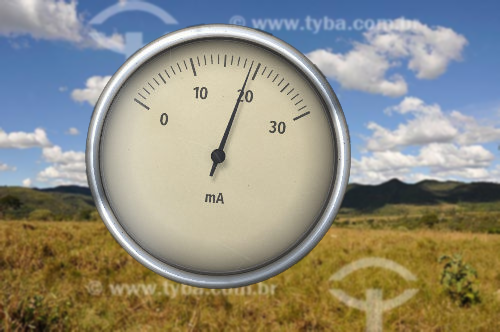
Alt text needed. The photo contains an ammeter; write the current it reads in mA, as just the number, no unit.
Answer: 19
